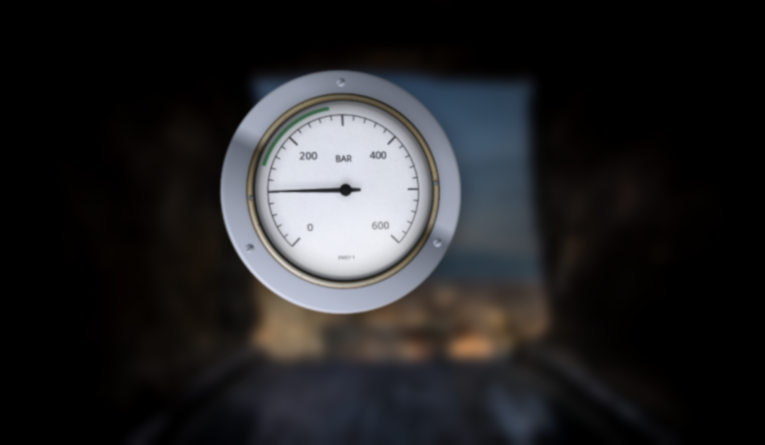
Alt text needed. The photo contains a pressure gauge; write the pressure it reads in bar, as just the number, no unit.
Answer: 100
